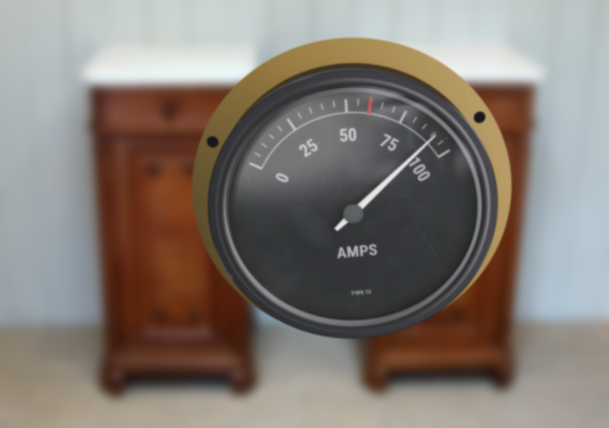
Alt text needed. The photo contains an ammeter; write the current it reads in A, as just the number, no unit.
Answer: 90
